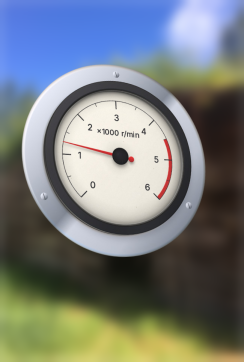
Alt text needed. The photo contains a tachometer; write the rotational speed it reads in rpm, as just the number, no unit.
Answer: 1250
